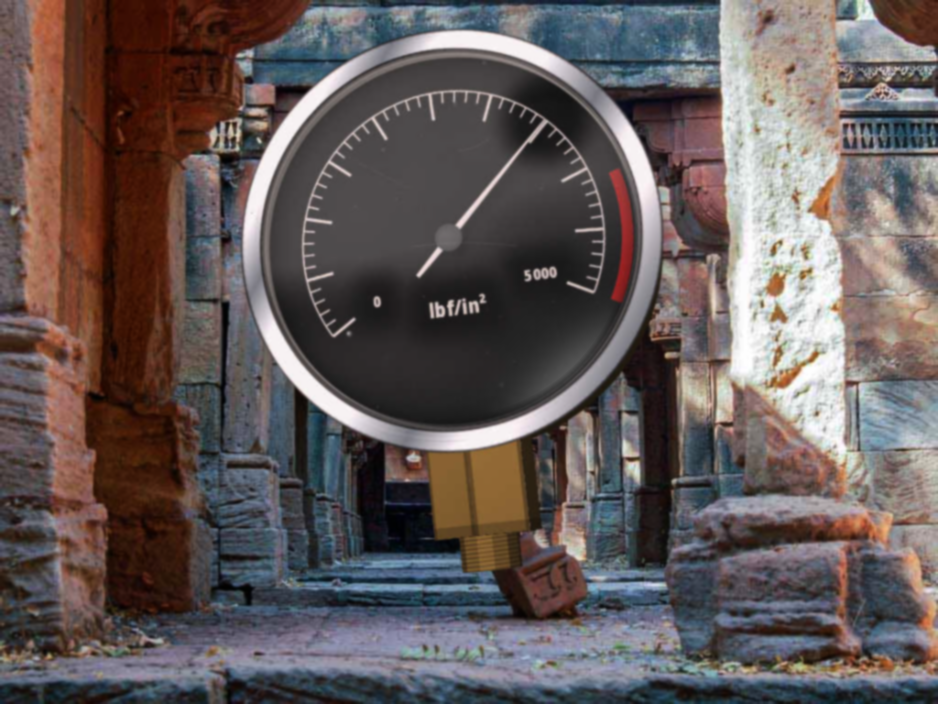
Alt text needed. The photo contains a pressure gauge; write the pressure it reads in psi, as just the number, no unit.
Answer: 3500
